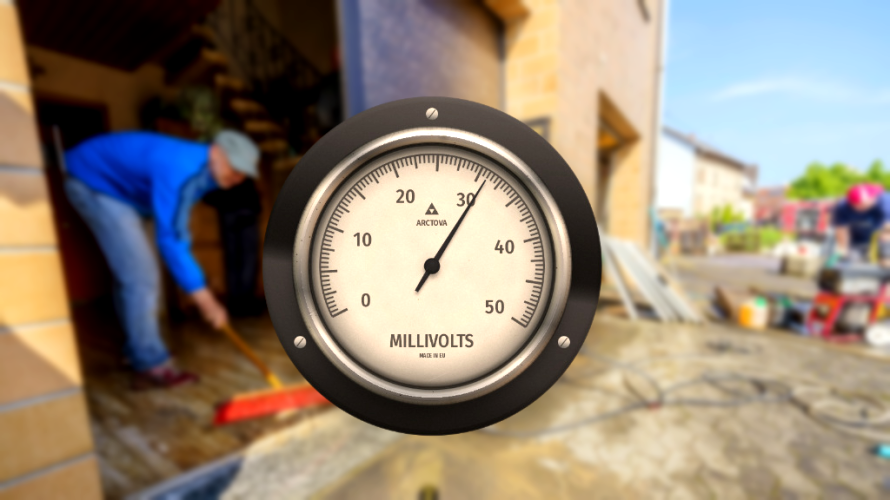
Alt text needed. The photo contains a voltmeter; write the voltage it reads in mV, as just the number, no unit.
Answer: 31
